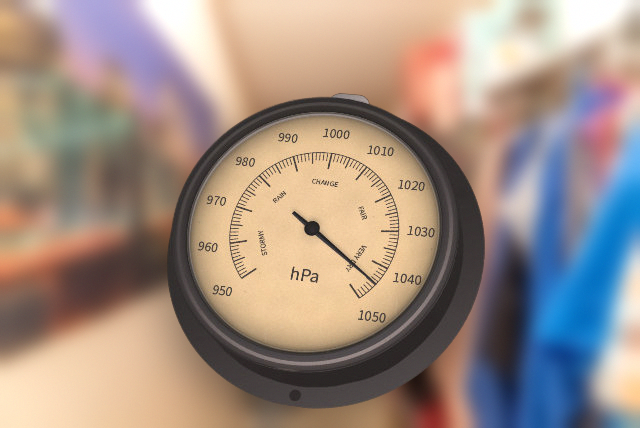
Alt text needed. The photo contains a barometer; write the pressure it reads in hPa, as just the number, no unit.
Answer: 1045
